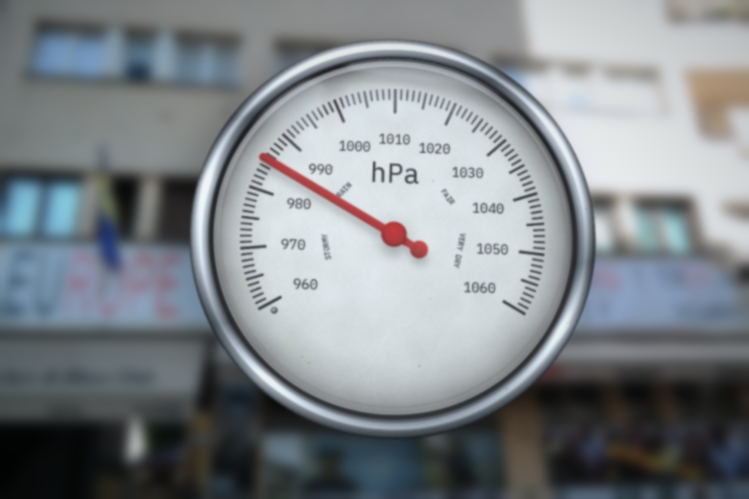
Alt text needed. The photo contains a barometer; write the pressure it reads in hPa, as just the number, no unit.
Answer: 985
